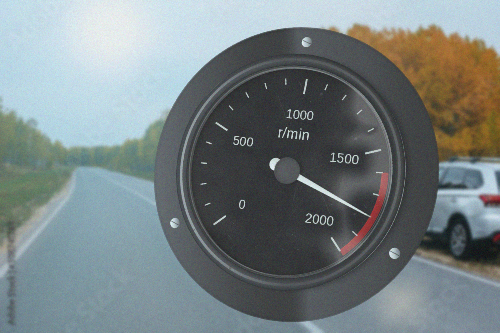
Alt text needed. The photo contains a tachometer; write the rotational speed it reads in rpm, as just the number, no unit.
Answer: 1800
